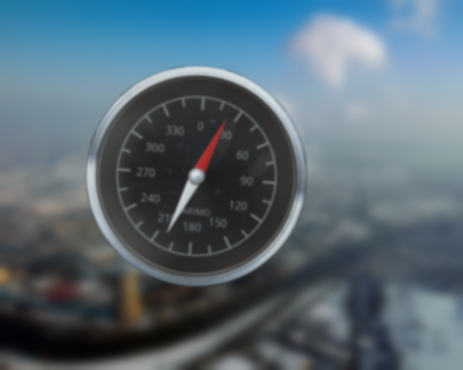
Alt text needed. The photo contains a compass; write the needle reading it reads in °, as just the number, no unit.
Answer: 22.5
